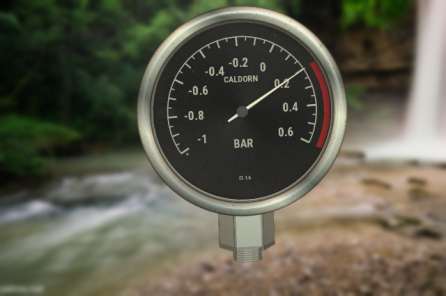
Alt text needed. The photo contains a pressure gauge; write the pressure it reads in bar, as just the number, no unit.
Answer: 0.2
